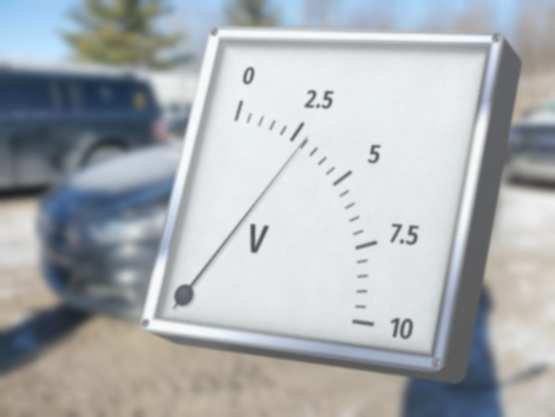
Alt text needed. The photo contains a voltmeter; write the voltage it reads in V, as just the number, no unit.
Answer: 3
